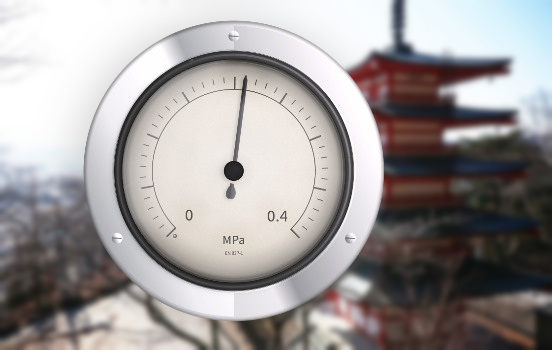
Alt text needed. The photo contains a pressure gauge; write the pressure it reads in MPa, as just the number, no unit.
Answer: 0.21
